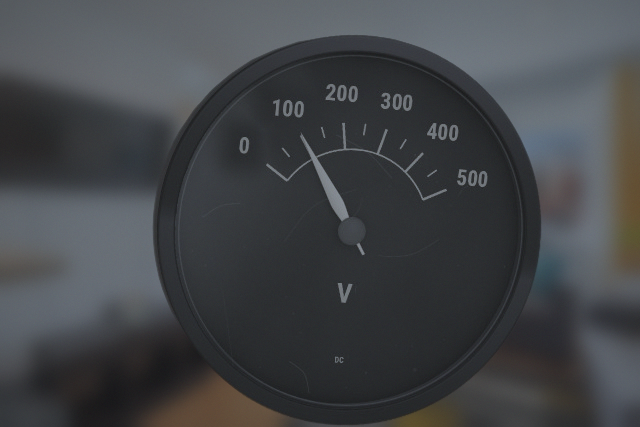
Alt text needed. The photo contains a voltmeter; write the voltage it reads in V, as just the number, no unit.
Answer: 100
